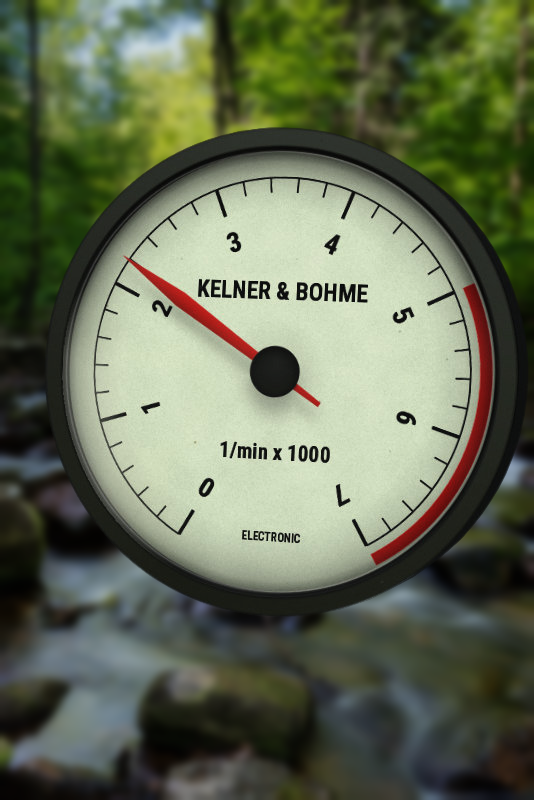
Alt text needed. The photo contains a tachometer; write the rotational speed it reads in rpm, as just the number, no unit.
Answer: 2200
